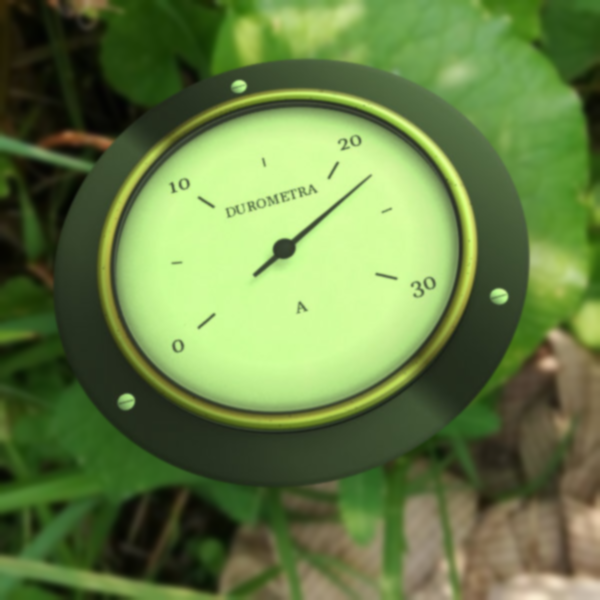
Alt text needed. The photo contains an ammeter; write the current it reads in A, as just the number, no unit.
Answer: 22.5
